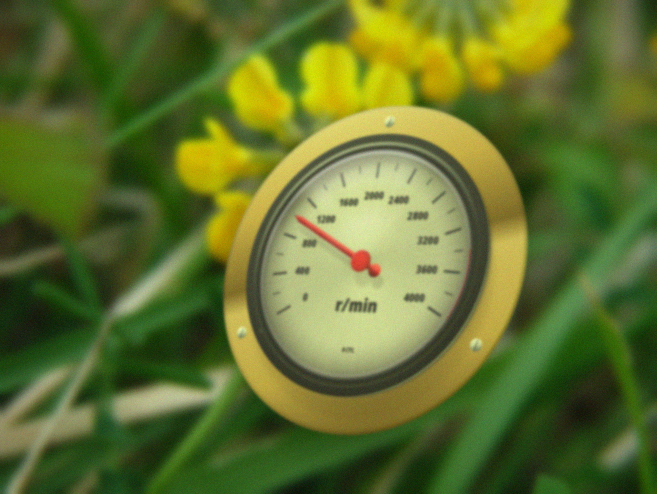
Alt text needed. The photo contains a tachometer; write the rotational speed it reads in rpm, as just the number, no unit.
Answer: 1000
